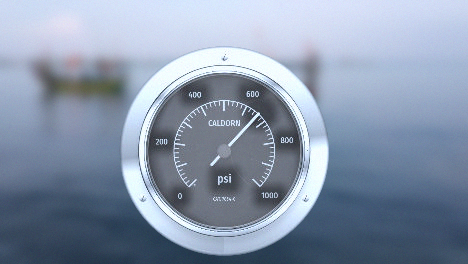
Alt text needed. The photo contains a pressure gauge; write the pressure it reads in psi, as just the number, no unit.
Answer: 660
